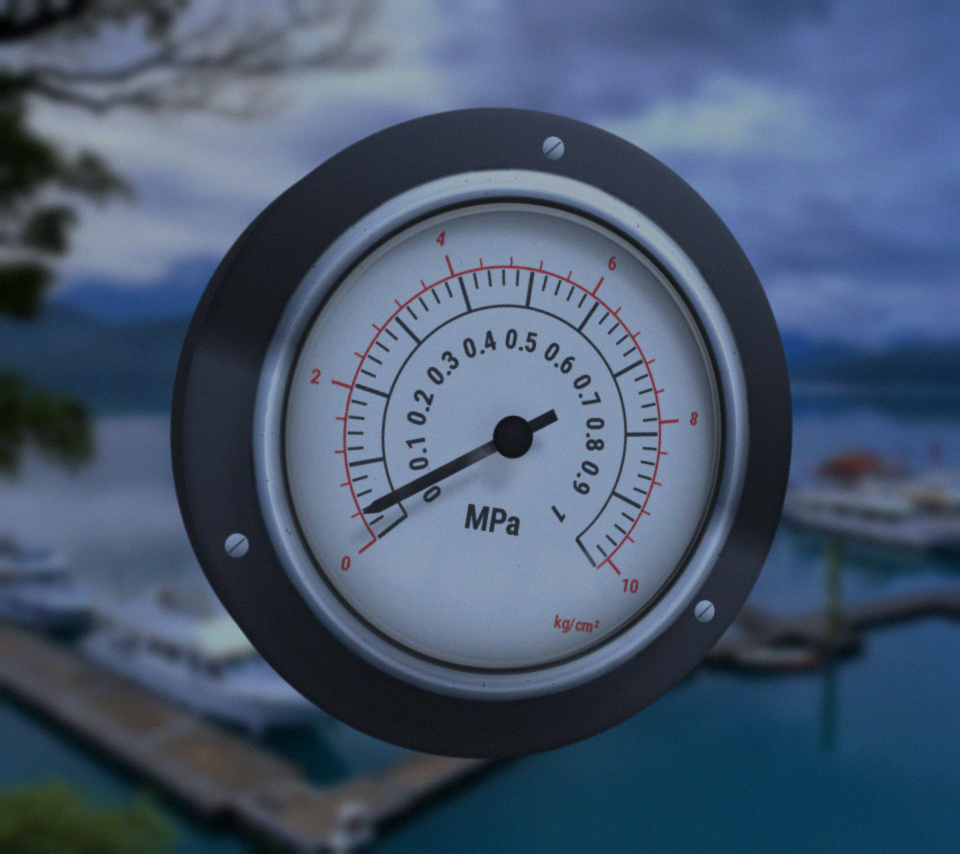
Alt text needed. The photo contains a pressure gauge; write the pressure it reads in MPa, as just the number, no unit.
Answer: 0.04
